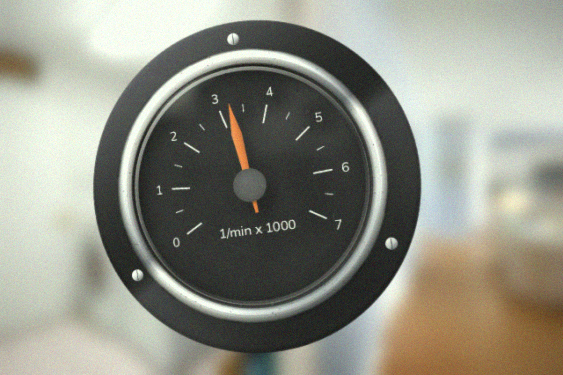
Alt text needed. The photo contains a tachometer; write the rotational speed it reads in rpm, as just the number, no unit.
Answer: 3250
